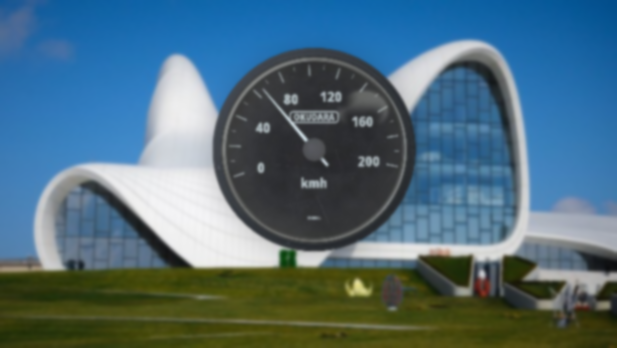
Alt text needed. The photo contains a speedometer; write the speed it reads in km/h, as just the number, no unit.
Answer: 65
